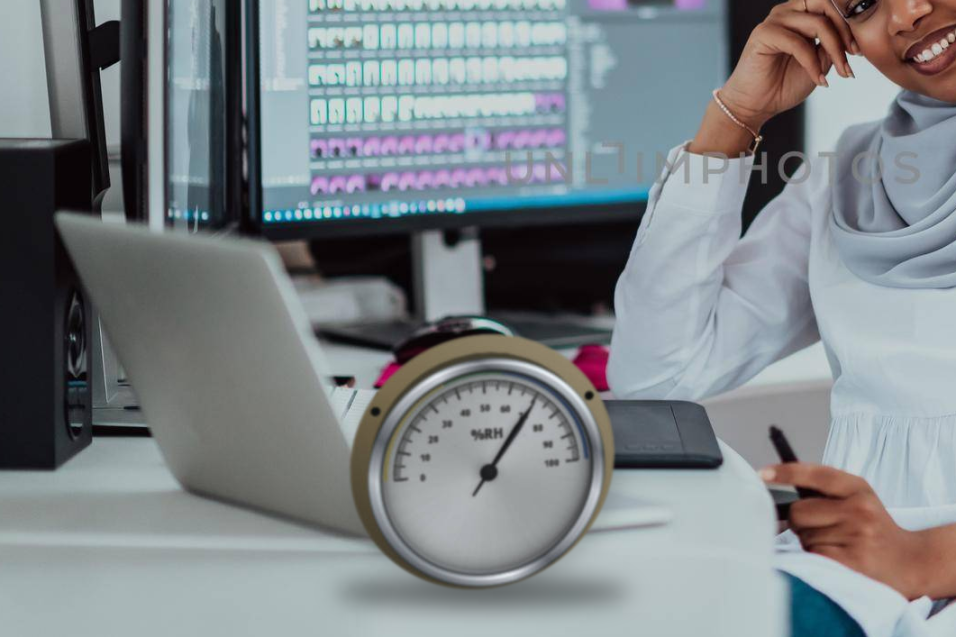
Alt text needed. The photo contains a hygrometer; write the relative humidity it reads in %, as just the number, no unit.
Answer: 70
